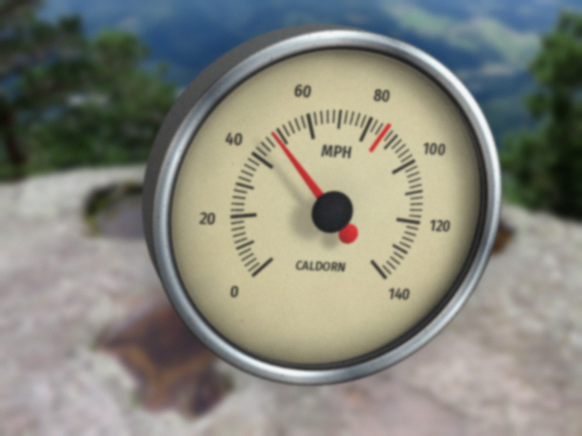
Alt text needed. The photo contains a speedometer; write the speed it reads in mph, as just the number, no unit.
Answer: 48
